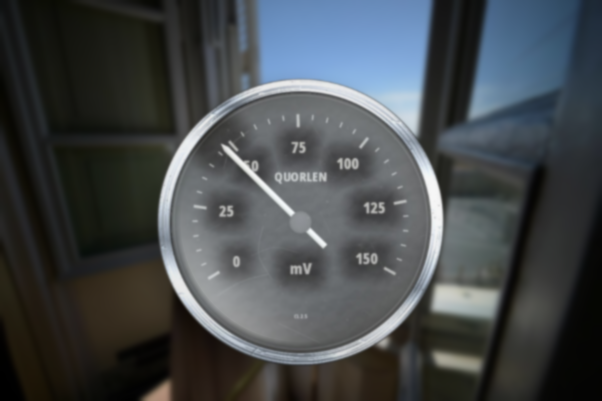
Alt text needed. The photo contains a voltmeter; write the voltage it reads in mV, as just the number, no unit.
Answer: 47.5
